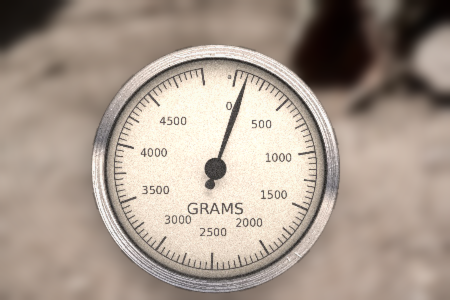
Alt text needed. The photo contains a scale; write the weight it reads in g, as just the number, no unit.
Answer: 100
